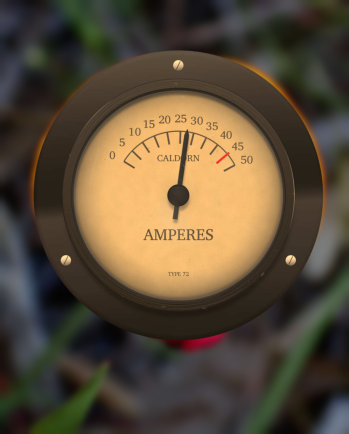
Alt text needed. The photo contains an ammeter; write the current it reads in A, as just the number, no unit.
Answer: 27.5
